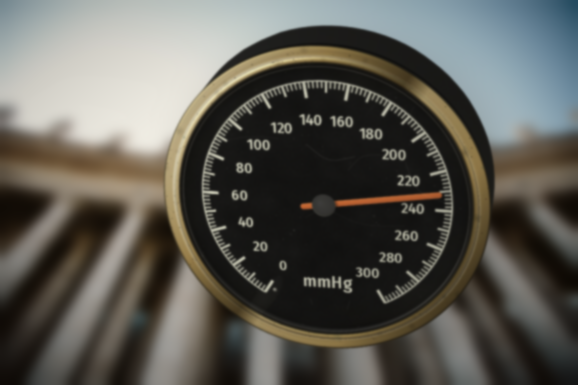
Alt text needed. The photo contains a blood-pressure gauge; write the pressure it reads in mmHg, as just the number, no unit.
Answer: 230
